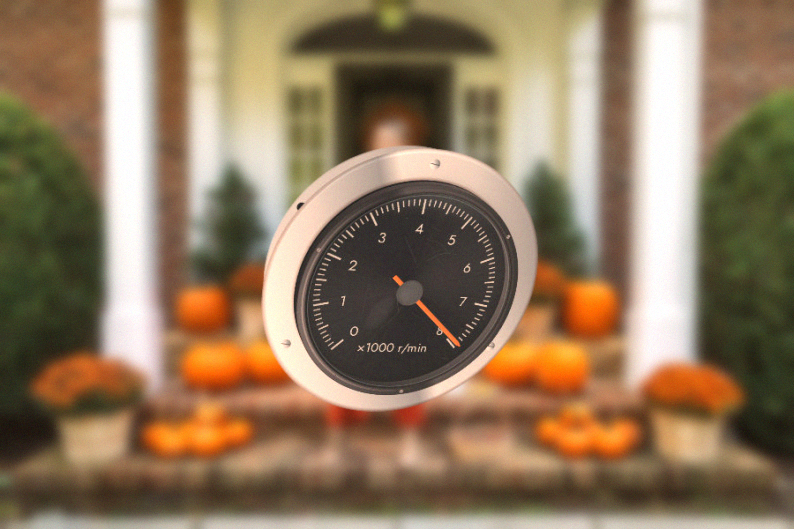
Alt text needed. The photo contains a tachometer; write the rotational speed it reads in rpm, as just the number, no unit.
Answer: 7900
